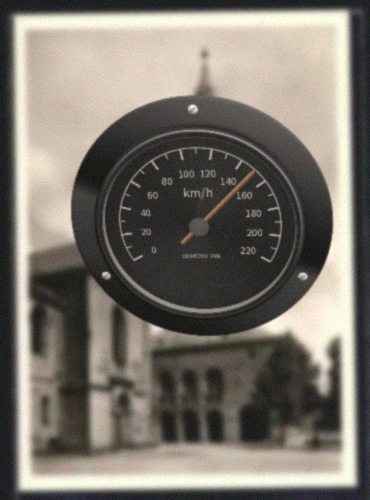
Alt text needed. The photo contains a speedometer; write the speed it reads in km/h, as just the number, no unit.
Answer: 150
